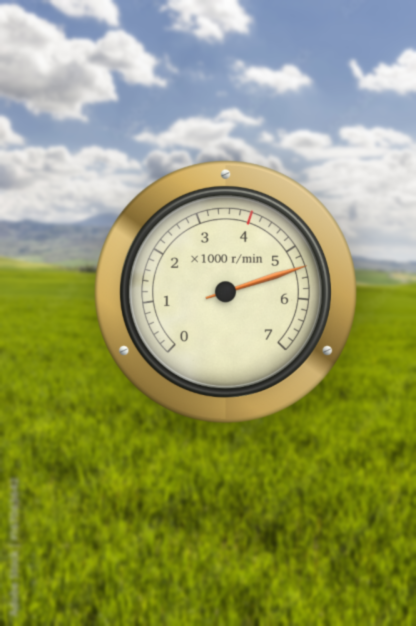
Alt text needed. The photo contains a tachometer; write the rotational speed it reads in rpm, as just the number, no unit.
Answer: 5400
